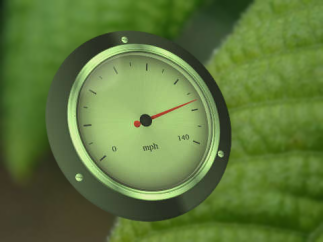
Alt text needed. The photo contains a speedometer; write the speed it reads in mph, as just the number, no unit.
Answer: 115
